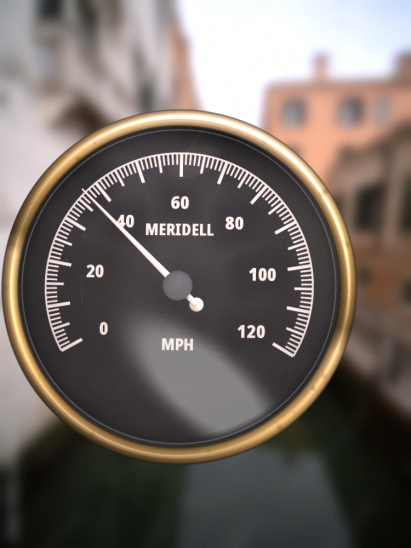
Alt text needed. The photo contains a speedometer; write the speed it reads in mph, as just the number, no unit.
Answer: 37
